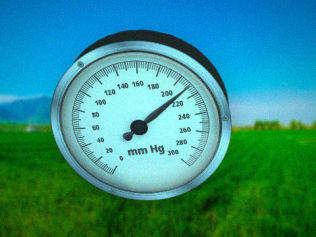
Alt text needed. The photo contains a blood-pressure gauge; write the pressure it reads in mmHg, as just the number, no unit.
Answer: 210
